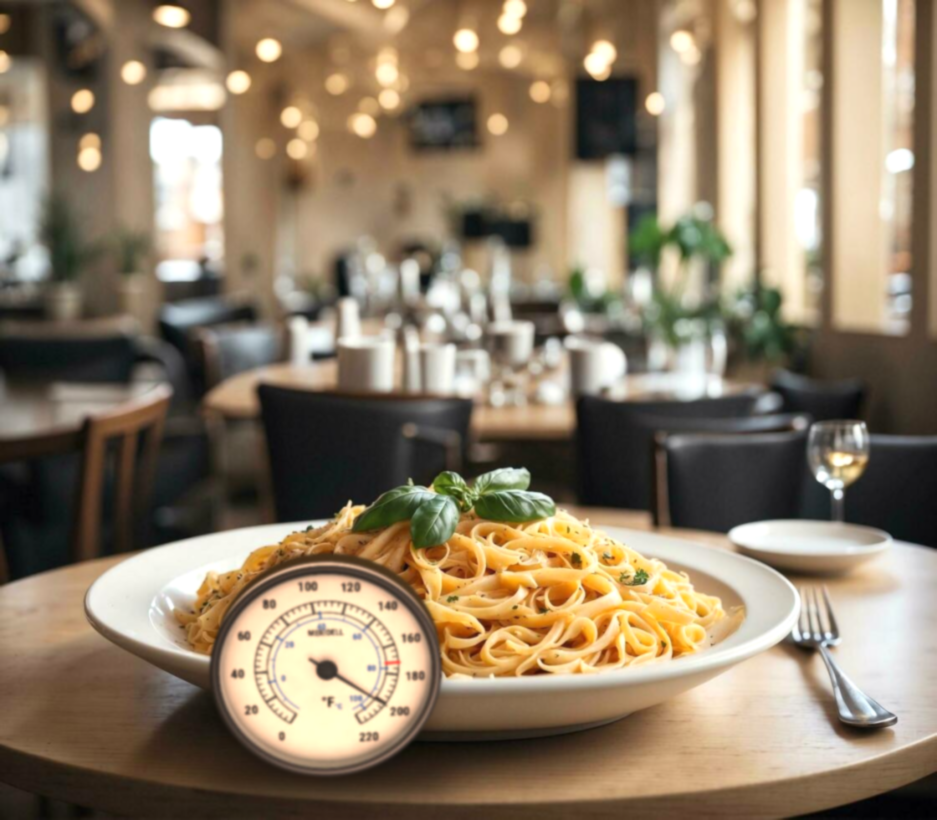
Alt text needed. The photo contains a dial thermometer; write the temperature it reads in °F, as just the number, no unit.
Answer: 200
